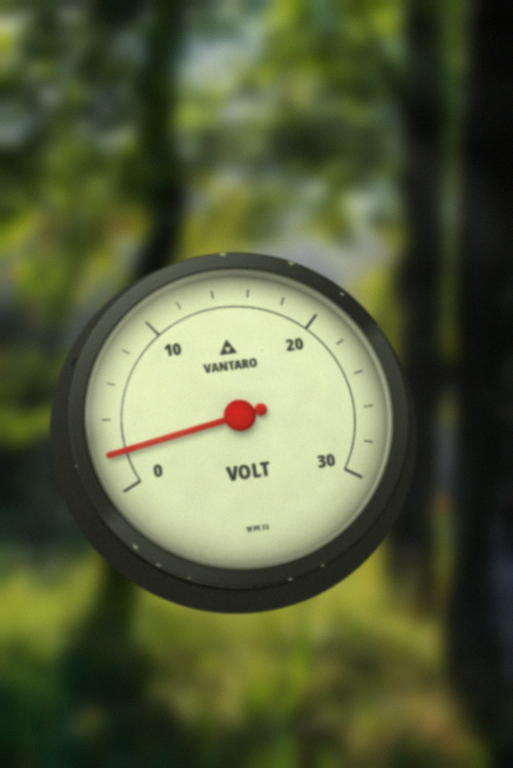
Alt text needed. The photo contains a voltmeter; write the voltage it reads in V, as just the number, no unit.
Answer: 2
